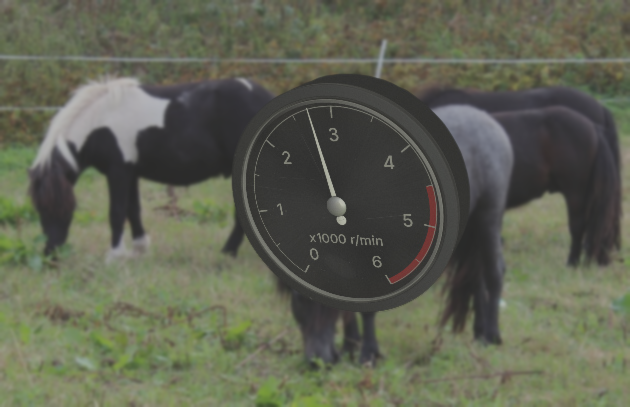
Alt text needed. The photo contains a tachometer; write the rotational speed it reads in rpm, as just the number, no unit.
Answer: 2750
